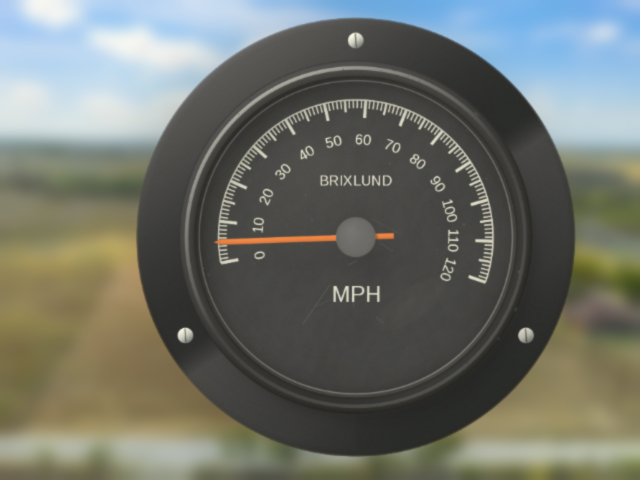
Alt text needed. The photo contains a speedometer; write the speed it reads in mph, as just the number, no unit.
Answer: 5
